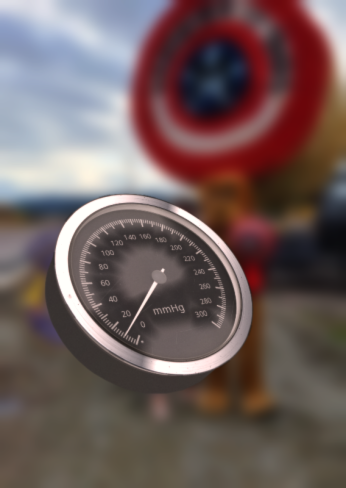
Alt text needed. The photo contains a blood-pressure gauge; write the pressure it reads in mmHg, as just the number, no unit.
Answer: 10
